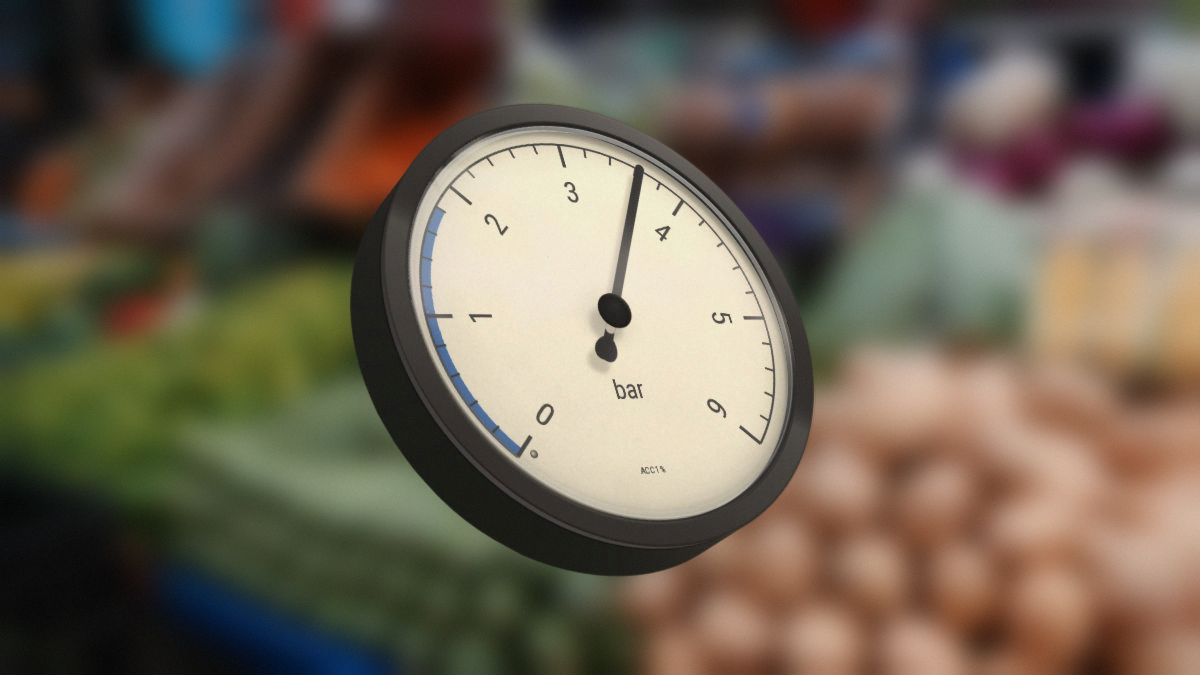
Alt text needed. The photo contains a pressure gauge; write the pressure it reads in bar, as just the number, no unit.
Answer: 3.6
